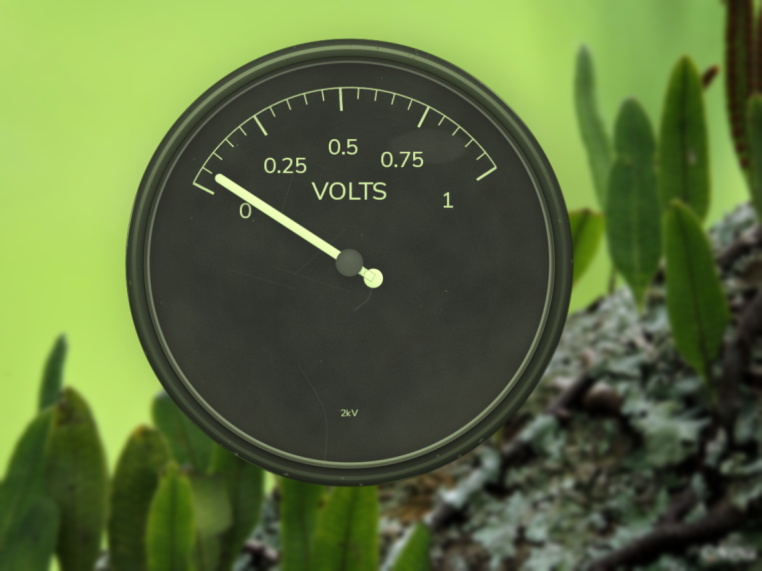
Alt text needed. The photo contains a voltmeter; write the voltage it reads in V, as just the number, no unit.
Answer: 0.05
